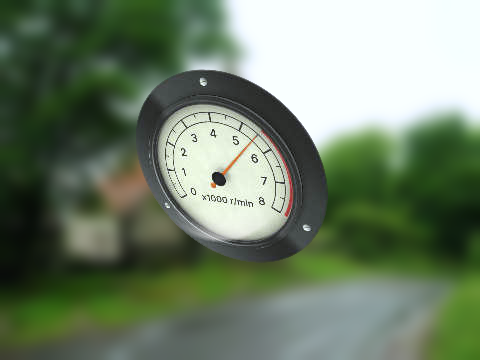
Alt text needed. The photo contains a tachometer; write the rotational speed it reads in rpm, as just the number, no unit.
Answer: 5500
